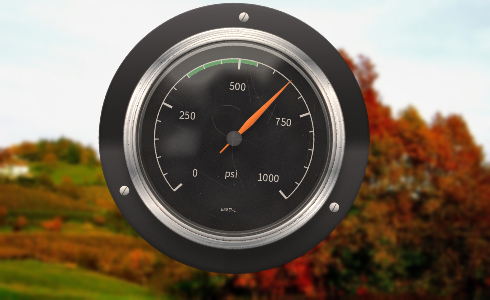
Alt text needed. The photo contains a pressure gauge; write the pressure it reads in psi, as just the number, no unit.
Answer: 650
